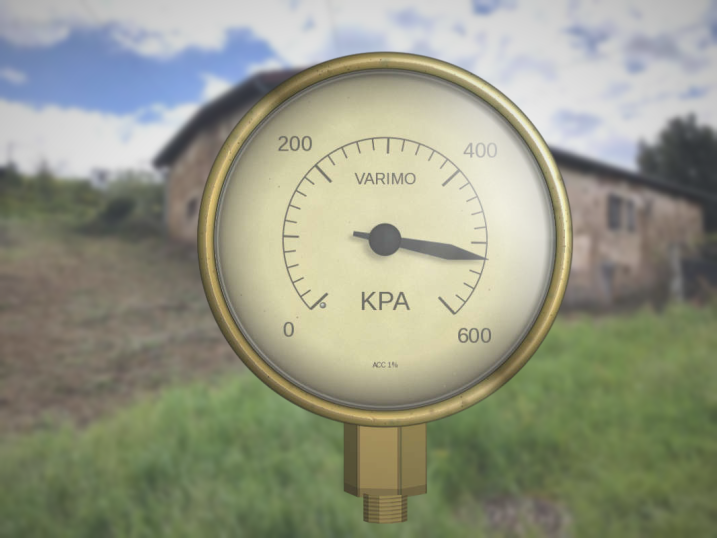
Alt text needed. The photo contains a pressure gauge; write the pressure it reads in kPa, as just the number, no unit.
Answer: 520
